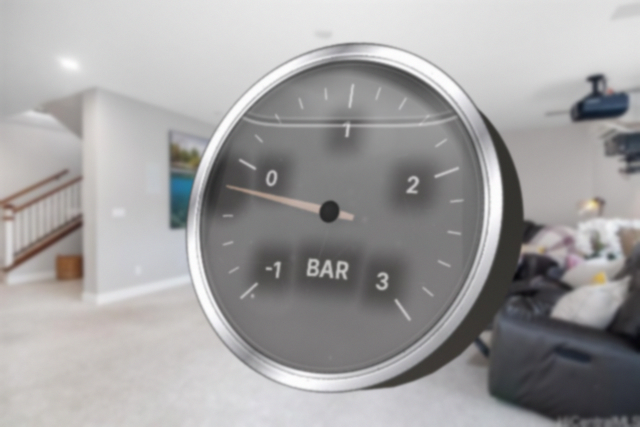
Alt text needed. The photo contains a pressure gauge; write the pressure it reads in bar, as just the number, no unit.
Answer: -0.2
